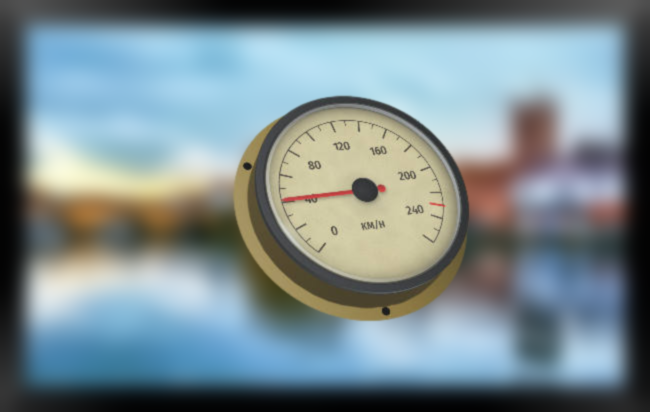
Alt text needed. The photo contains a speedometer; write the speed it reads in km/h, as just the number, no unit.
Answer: 40
